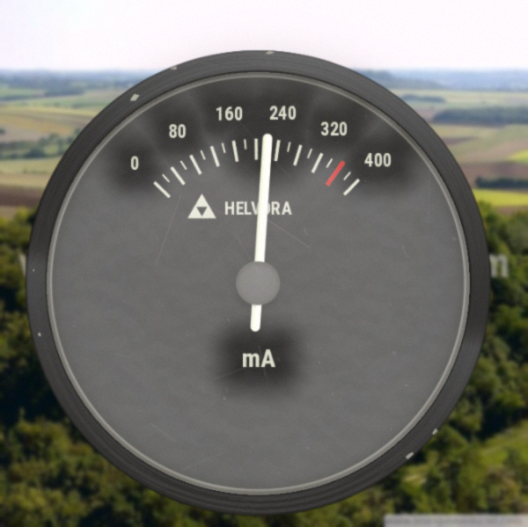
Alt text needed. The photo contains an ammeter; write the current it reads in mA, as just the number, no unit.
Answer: 220
